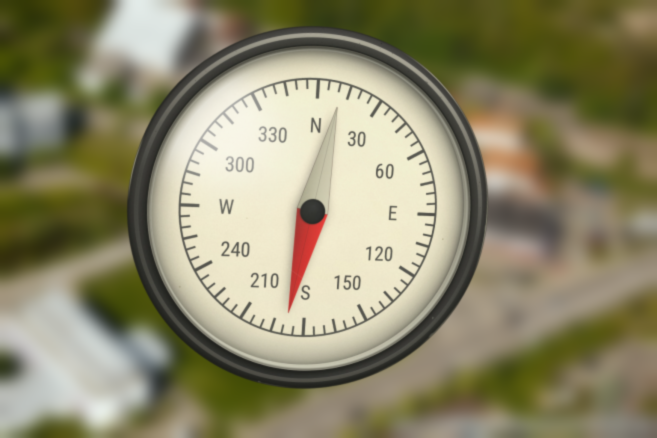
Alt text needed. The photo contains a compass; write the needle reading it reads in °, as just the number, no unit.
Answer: 190
